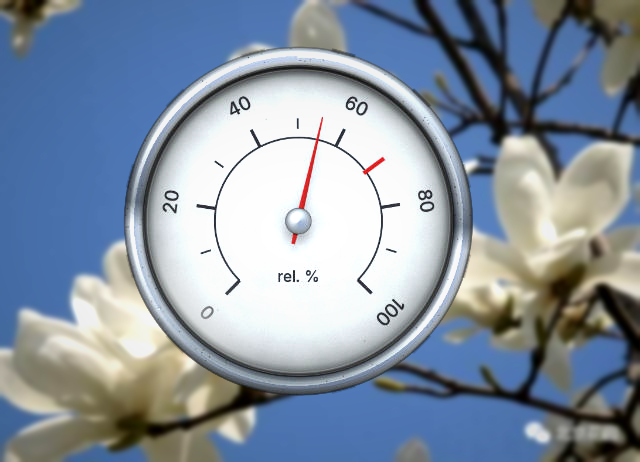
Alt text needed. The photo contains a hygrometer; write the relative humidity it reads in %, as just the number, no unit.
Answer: 55
